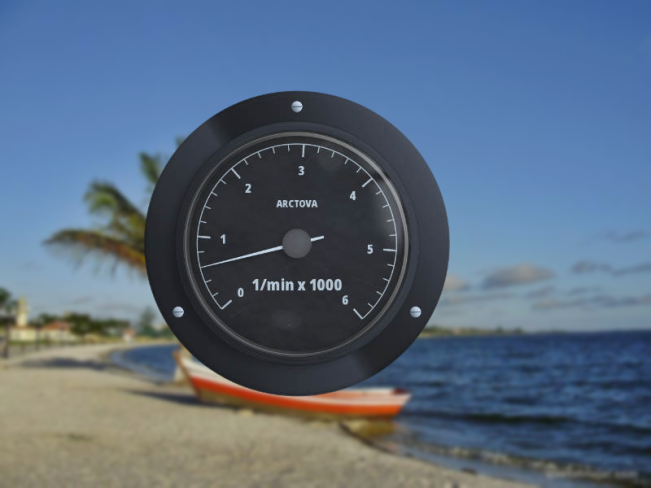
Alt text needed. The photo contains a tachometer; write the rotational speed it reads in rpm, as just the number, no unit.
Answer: 600
